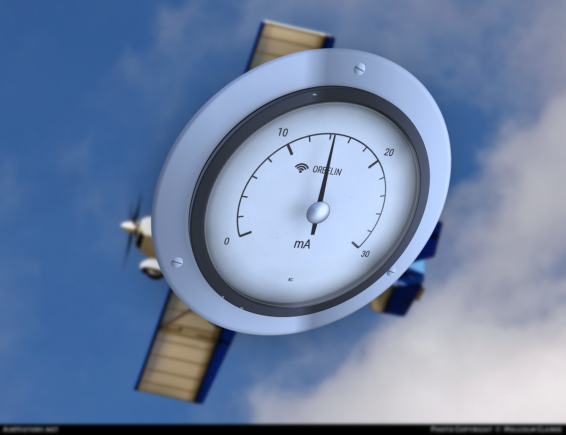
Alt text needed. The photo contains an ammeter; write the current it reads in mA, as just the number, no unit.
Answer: 14
